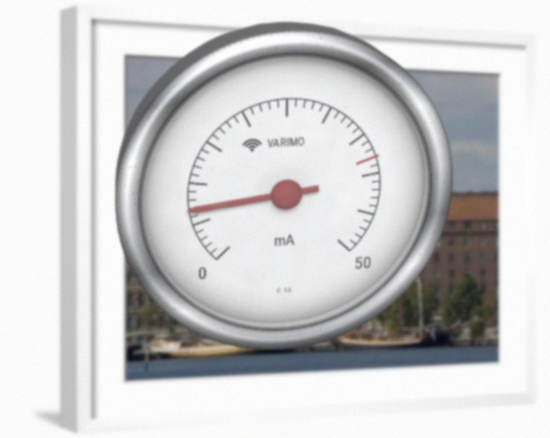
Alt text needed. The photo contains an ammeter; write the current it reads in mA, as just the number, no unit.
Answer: 7
